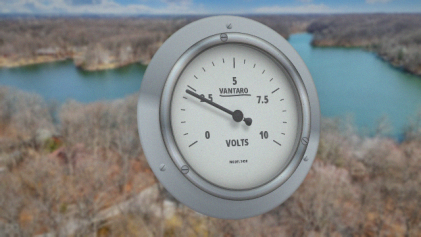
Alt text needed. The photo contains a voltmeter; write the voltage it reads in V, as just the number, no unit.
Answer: 2.25
